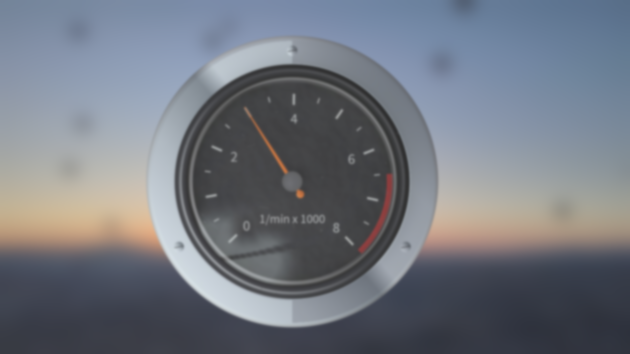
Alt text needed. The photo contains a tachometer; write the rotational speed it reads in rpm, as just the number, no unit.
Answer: 3000
